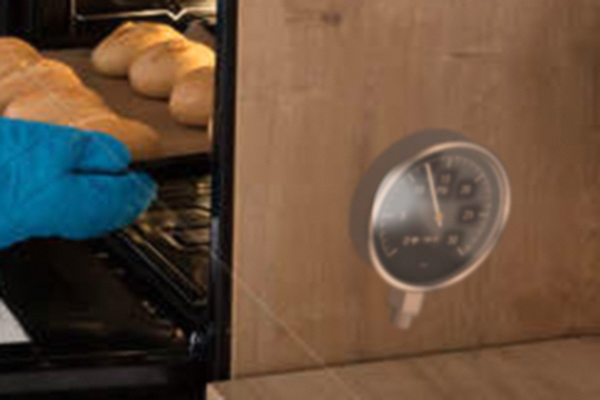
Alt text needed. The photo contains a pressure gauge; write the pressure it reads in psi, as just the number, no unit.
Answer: 12
